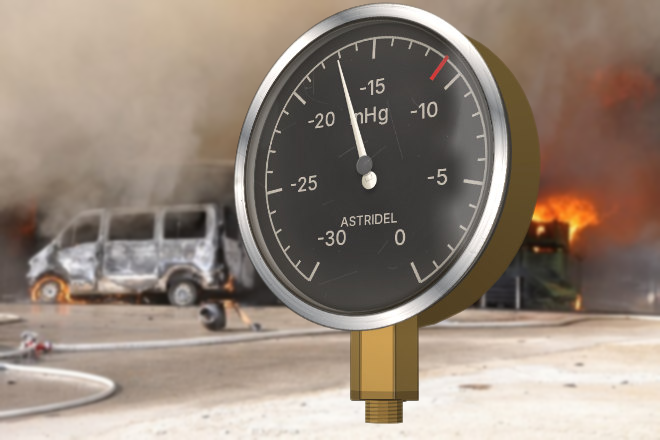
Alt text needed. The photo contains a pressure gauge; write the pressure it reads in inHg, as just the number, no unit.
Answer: -17
